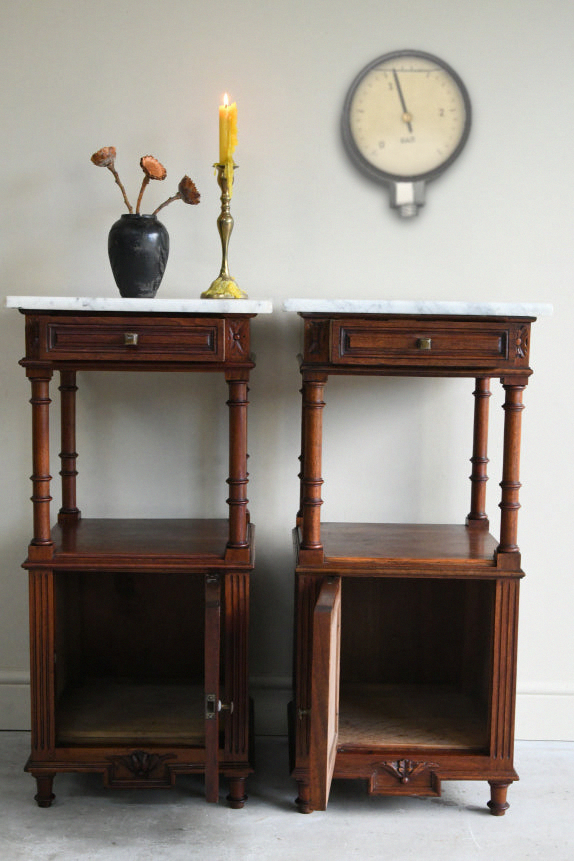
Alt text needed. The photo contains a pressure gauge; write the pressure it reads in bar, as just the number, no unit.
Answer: 1.1
